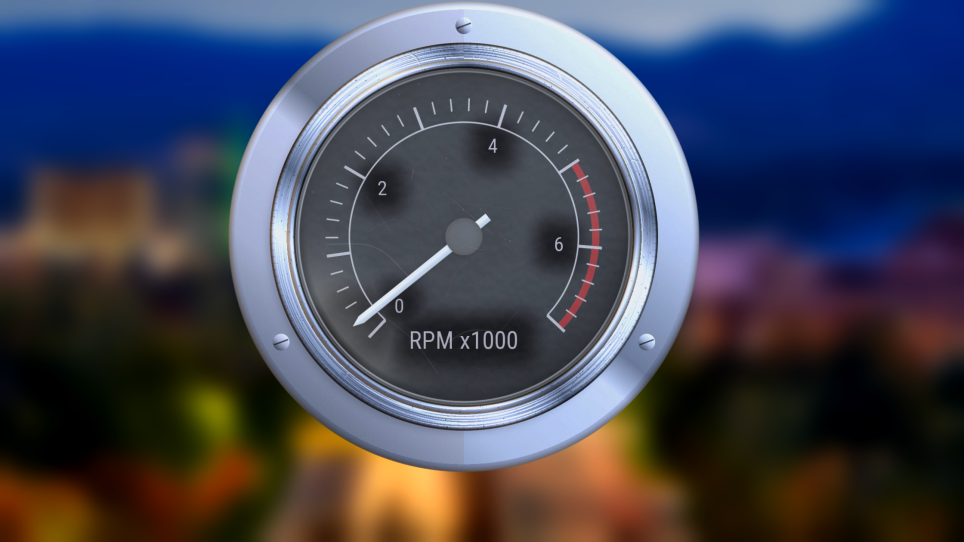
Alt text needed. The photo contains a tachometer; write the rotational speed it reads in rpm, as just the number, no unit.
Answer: 200
